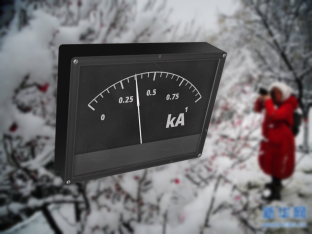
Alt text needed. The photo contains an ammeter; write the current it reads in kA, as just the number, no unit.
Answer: 0.35
